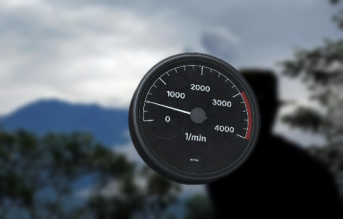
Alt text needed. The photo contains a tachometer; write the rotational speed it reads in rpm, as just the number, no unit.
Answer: 400
